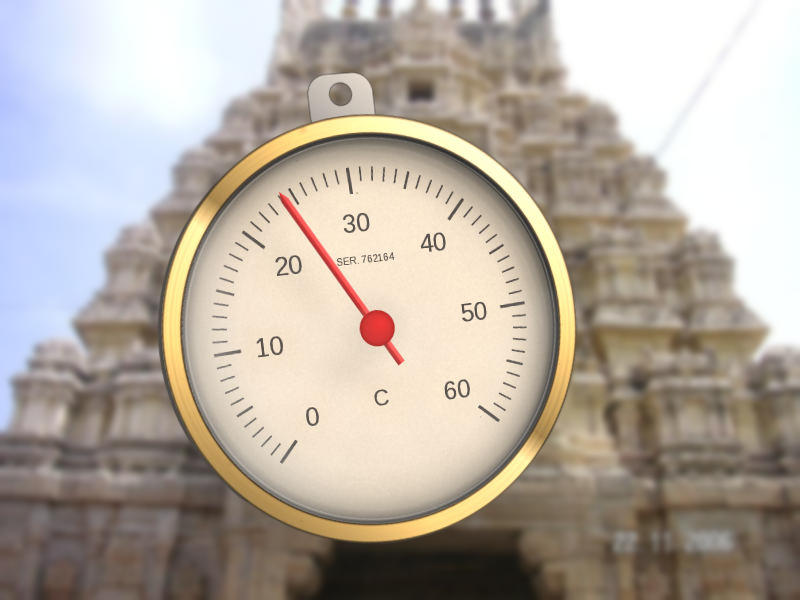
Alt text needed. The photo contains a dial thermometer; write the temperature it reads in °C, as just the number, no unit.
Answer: 24
